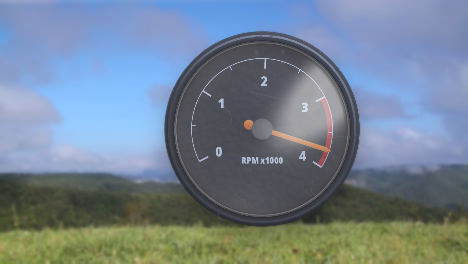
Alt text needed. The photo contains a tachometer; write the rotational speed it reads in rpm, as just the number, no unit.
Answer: 3750
